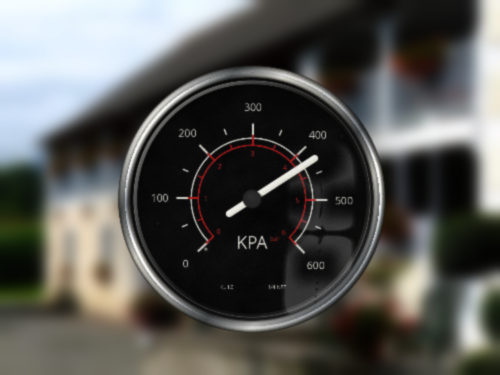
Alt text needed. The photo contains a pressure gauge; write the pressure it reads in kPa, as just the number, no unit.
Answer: 425
